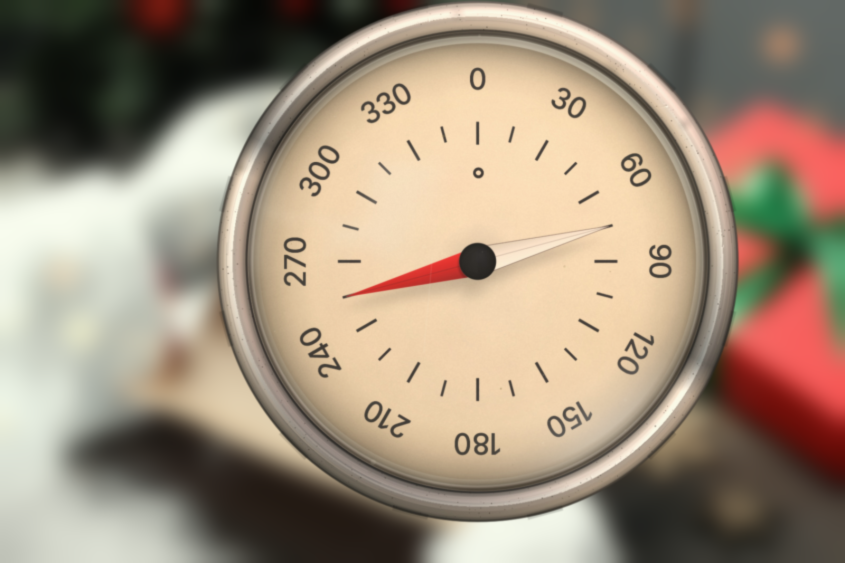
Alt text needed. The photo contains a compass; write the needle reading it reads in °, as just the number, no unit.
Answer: 255
